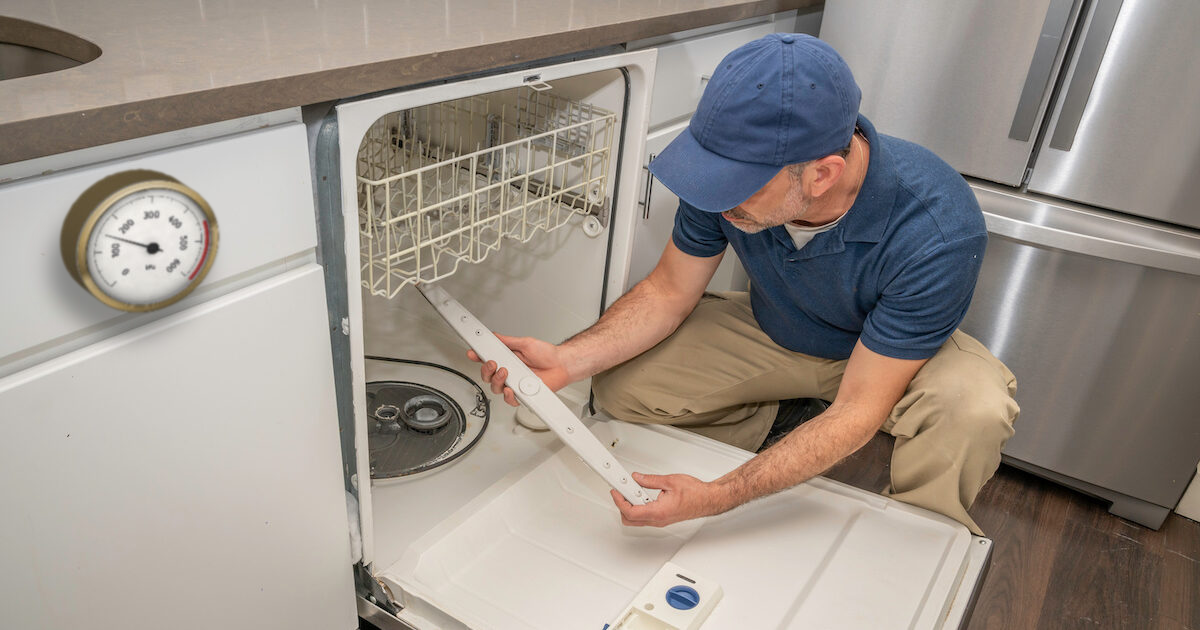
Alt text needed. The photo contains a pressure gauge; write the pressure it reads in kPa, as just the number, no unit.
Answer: 150
